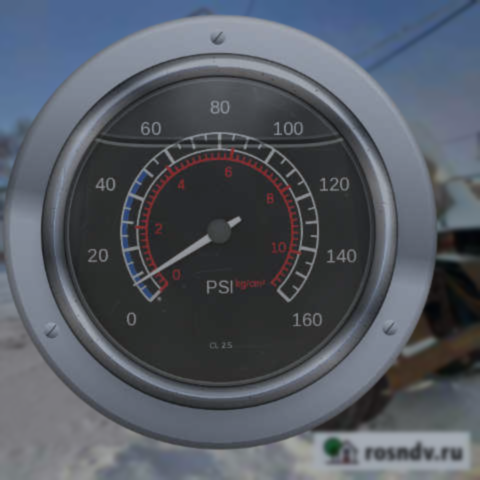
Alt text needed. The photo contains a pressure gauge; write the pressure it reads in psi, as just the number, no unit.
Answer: 7.5
